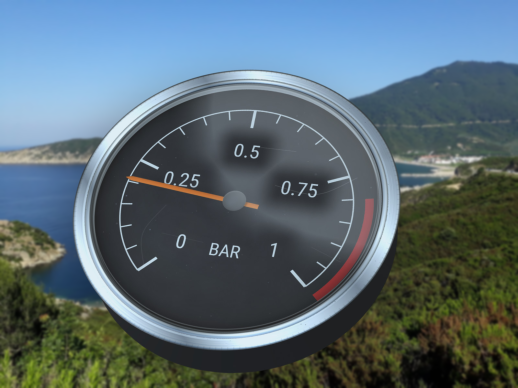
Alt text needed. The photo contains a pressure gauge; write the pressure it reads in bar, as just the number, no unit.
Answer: 0.2
